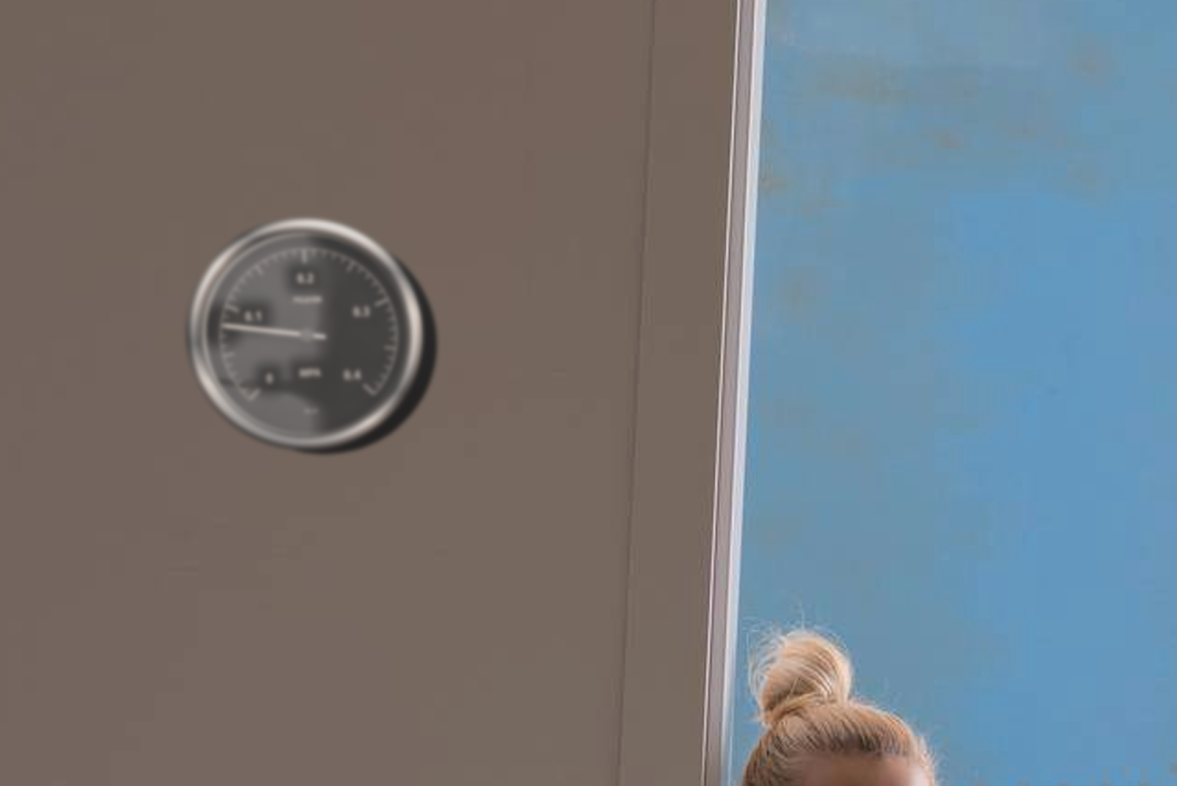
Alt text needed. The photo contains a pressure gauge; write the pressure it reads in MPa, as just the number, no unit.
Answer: 0.08
